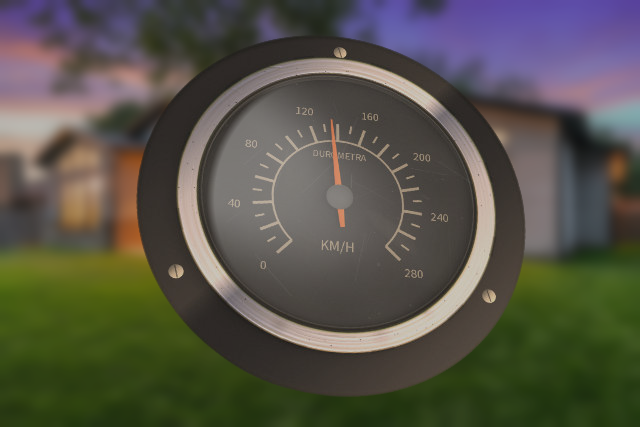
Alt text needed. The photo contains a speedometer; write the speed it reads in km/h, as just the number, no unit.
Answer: 135
